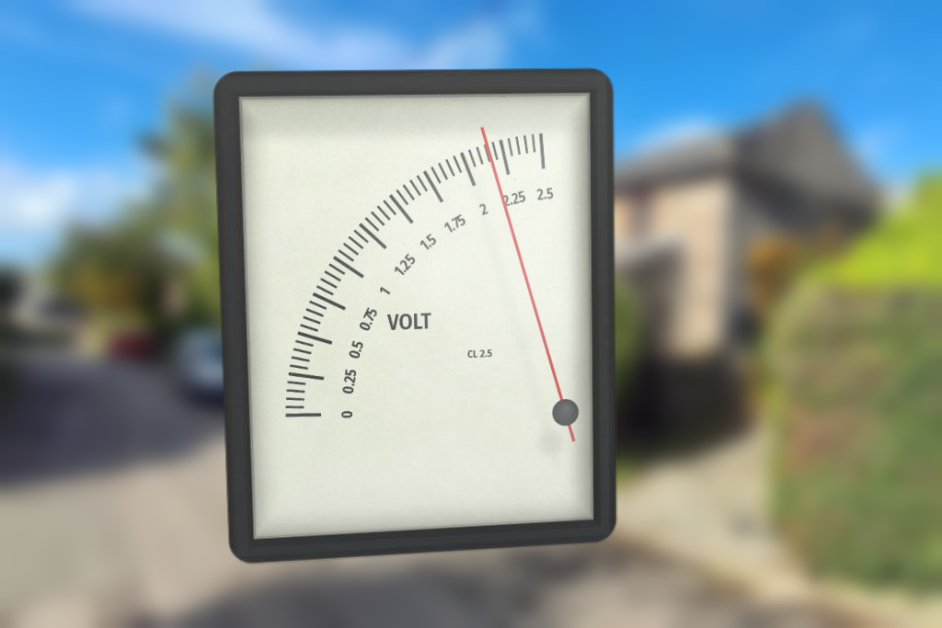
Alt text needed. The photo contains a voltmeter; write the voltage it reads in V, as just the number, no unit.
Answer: 2.15
